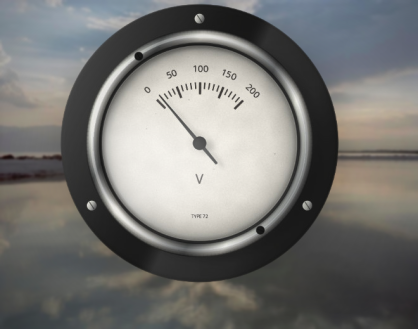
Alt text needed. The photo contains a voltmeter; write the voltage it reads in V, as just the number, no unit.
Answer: 10
